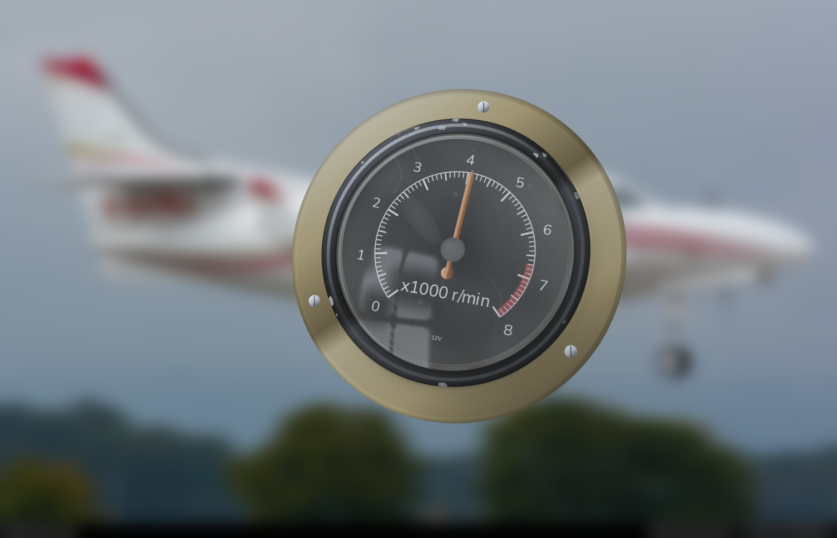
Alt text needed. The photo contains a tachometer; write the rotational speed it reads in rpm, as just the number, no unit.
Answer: 4100
